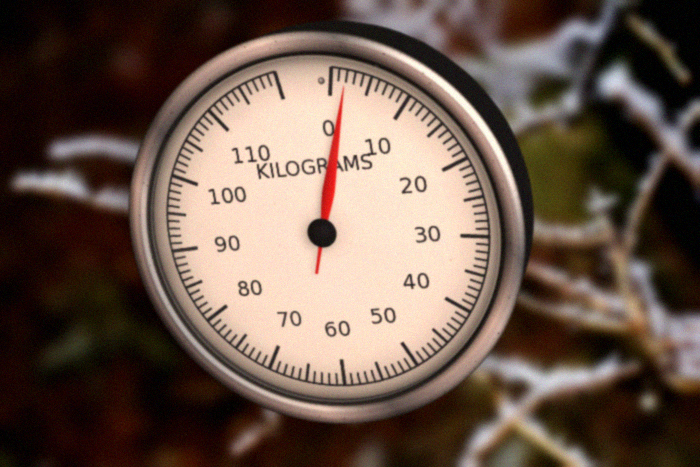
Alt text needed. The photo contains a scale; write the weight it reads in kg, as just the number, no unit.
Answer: 2
